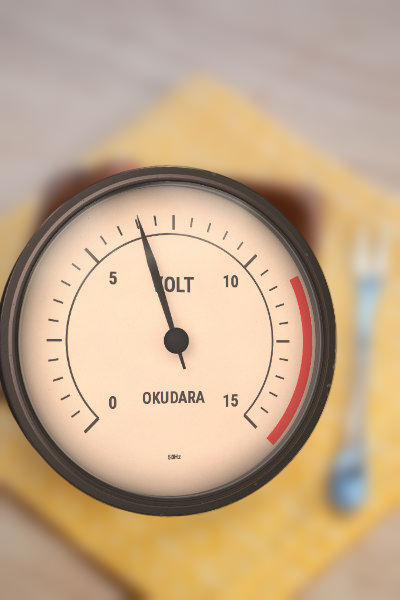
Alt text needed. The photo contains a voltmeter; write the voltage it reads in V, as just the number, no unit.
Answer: 6.5
